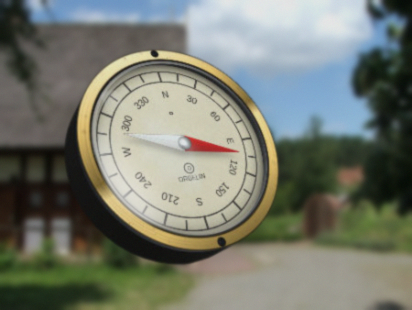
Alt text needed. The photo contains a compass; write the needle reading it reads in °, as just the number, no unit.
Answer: 105
